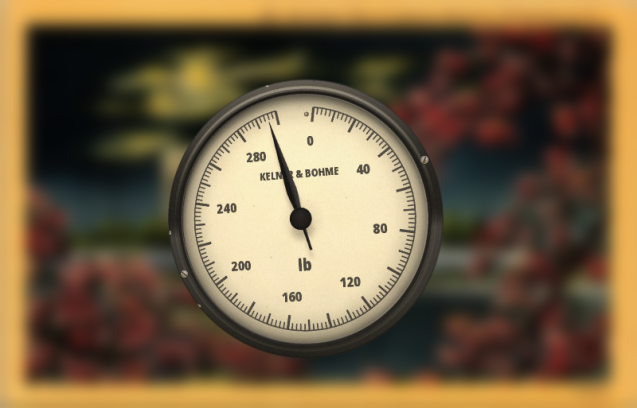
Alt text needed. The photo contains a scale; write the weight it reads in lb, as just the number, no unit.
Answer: 296
